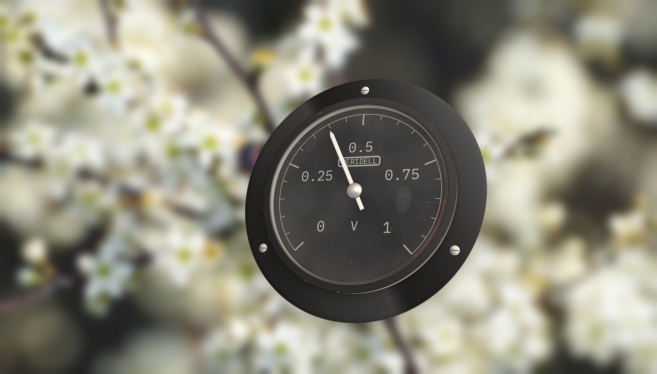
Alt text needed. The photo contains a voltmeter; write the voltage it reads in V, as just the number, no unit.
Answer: 0.4
